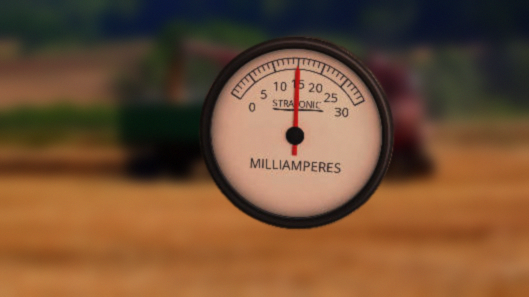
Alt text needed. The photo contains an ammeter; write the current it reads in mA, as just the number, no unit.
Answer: 15
